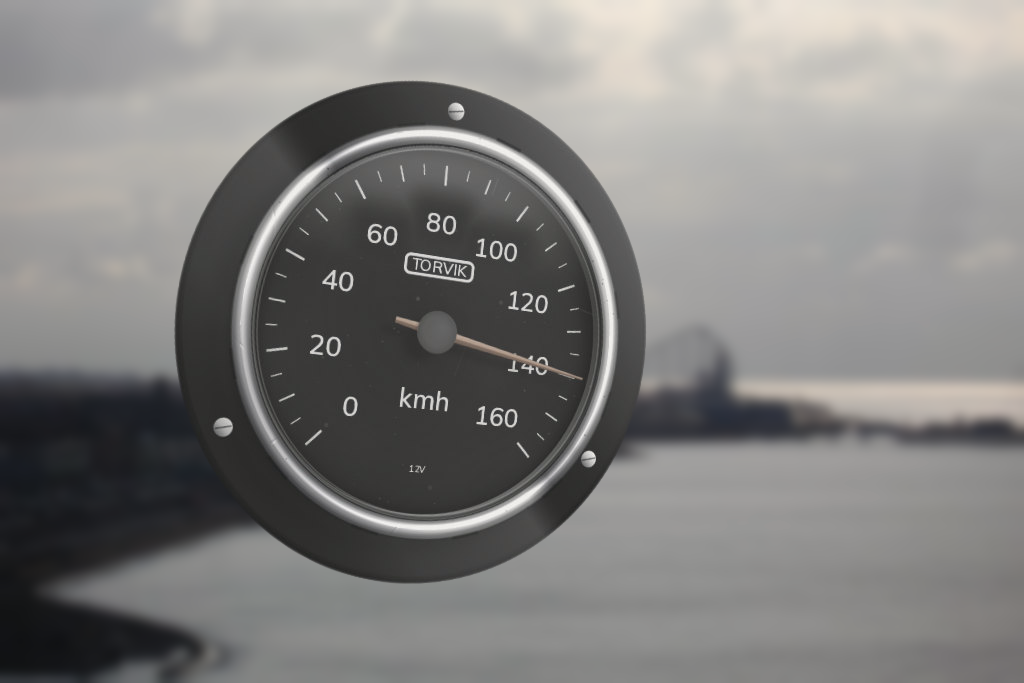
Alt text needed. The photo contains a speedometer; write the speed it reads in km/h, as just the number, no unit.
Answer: 140
